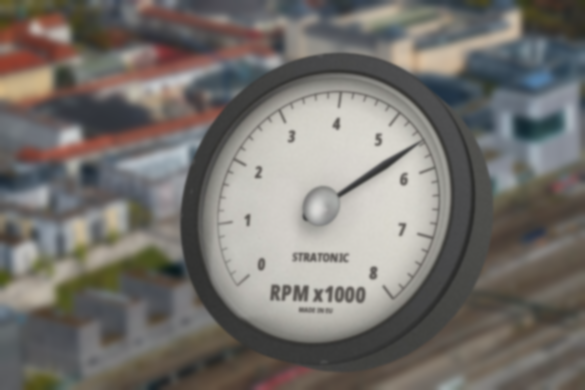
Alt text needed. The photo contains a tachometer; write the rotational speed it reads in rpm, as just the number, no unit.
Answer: 5600
